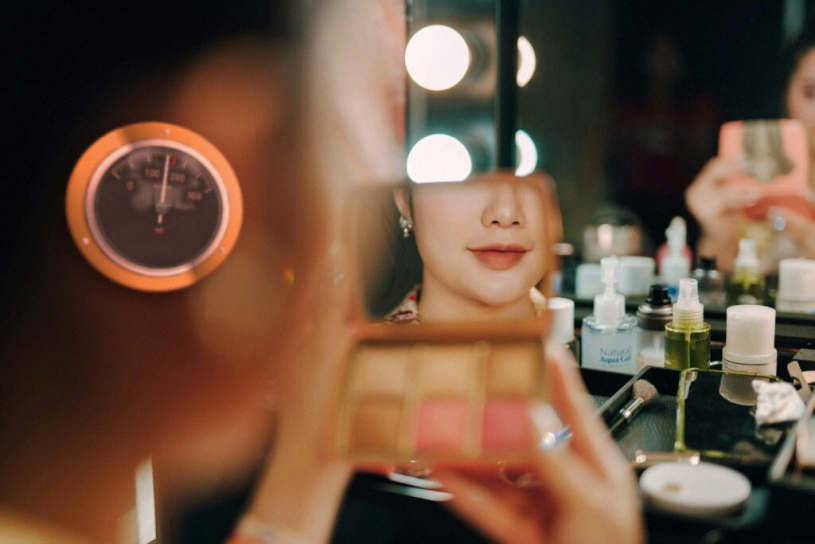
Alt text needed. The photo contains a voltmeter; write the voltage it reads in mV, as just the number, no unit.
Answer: 150
